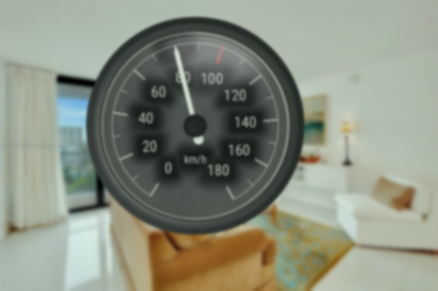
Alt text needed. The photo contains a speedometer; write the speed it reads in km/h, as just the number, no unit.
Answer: 80
